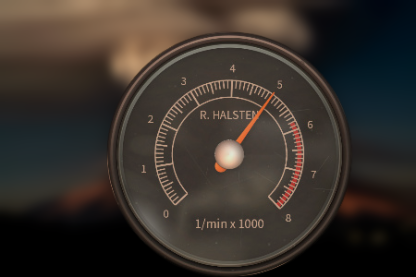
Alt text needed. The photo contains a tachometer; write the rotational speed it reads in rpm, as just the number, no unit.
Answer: 5000
